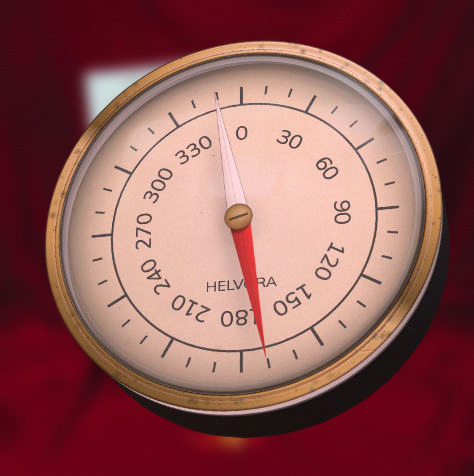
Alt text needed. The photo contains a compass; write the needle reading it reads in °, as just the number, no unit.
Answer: 170
